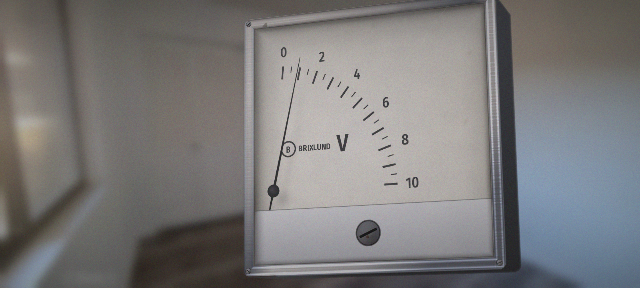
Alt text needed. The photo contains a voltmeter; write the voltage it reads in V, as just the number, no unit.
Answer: 1
